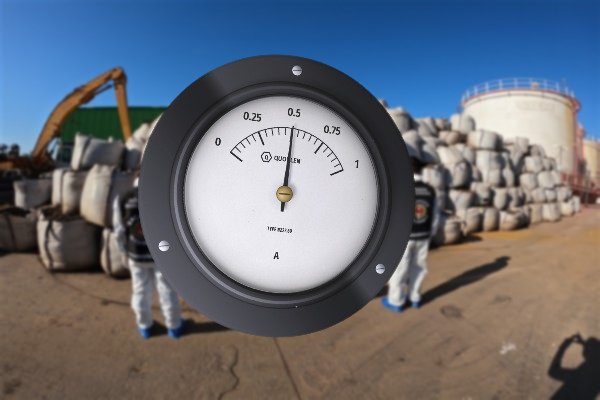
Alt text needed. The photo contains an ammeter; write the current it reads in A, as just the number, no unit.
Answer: 0.5
